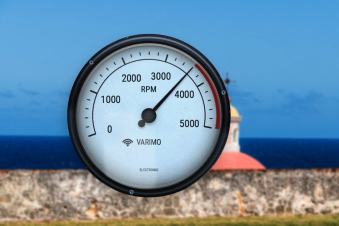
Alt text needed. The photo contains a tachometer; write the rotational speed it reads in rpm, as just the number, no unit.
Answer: 3600
